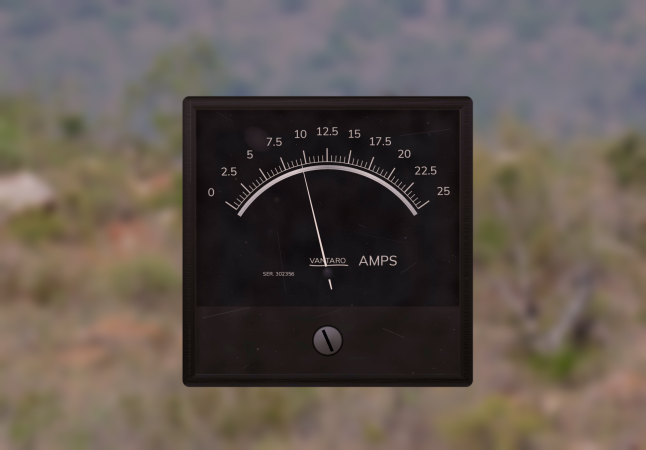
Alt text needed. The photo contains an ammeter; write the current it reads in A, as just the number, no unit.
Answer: 9.5
